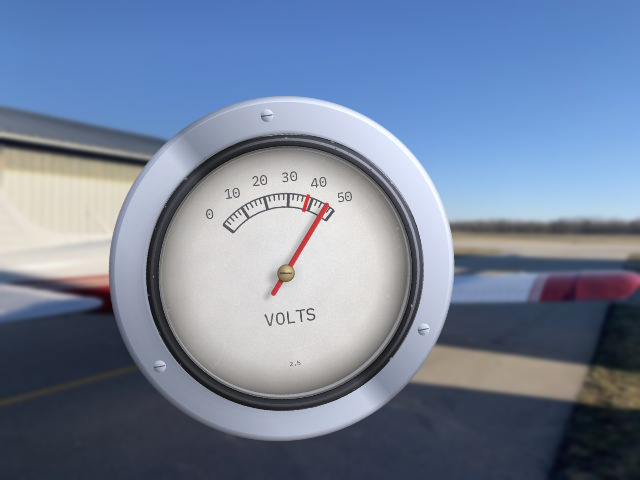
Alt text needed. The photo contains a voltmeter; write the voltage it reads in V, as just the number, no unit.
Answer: 46
